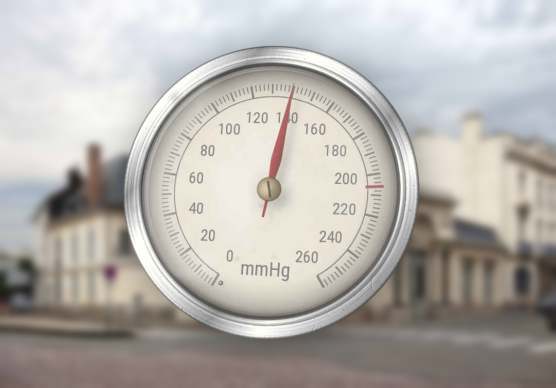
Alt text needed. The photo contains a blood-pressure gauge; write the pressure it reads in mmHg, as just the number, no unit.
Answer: 140
